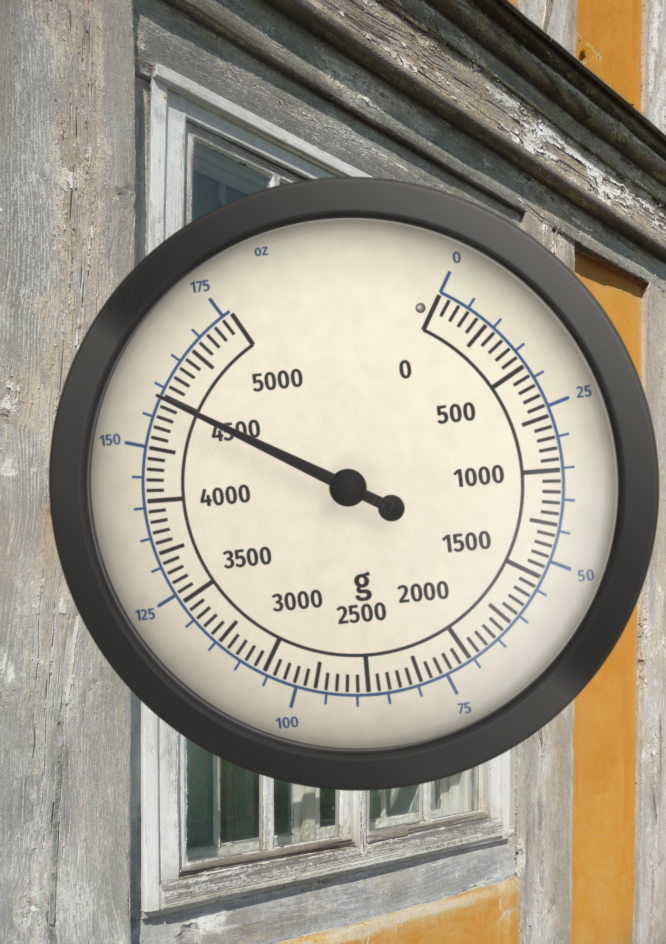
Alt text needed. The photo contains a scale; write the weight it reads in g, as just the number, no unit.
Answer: 4500
